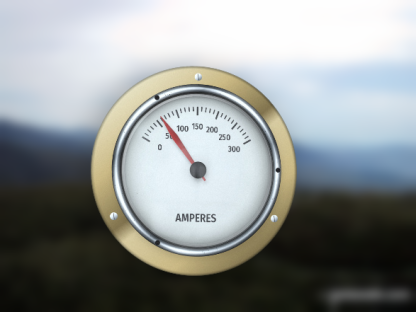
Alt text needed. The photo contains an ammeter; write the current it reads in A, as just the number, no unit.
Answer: 60
